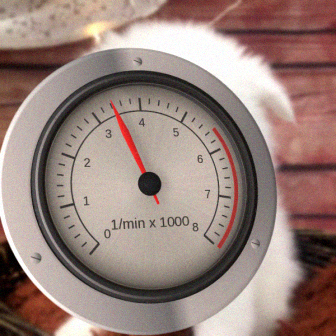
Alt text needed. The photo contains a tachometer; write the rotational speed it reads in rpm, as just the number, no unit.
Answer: 3400
